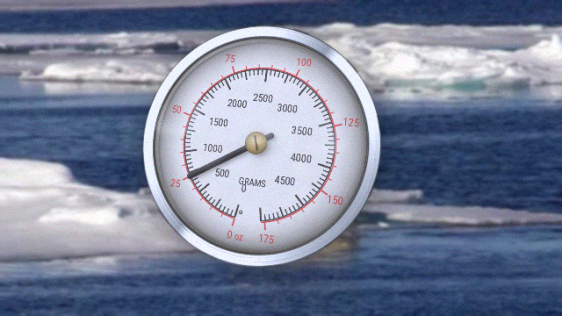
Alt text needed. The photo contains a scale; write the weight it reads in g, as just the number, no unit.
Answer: 700
